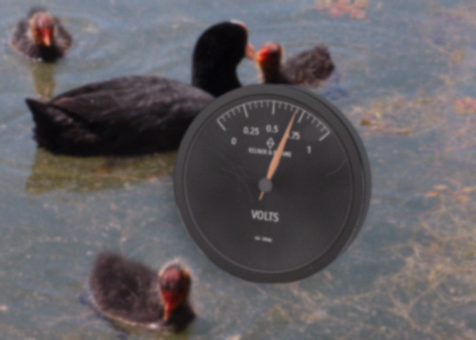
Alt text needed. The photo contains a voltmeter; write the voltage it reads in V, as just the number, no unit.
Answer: 0.7
